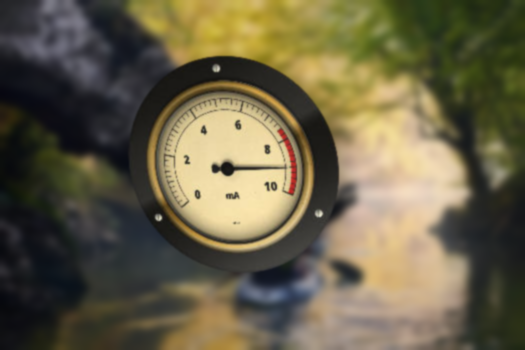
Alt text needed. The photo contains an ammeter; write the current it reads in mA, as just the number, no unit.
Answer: 9
